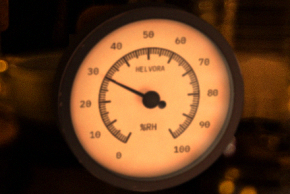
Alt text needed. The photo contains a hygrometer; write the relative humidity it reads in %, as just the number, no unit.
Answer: 30
